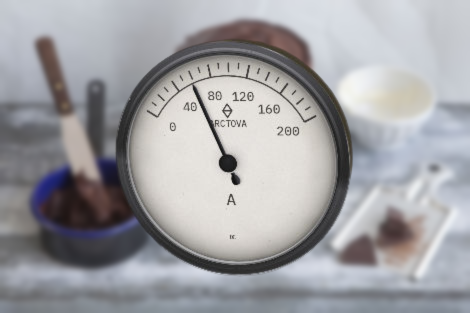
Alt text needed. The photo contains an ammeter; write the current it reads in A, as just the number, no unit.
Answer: 60
